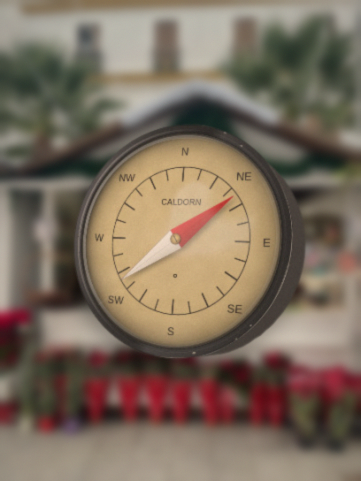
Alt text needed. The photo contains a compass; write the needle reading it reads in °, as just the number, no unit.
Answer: 52.5
